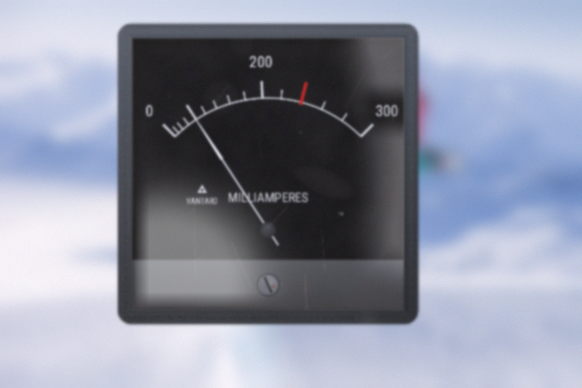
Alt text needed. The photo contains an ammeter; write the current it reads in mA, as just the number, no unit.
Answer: 100
